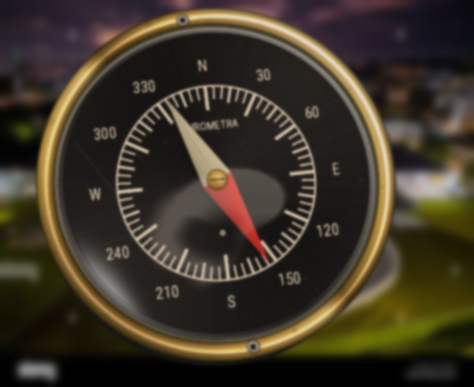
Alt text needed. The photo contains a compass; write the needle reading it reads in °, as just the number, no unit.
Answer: 155
